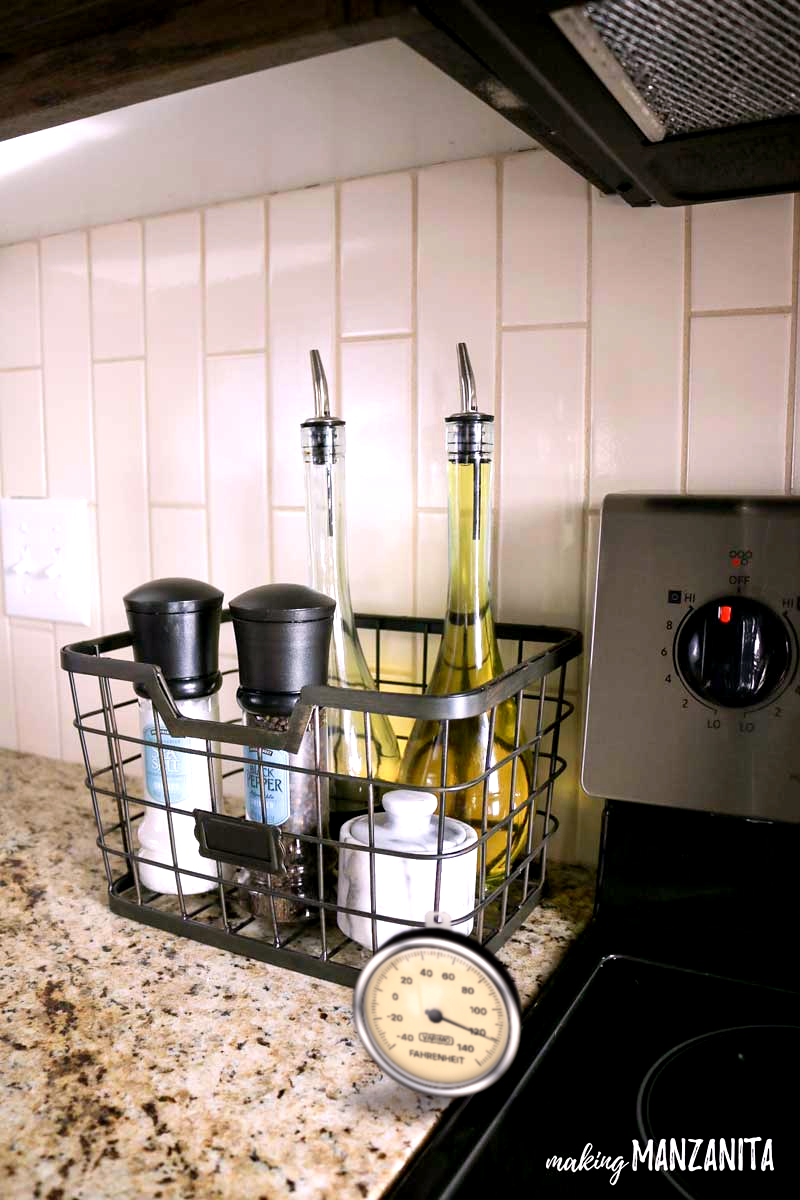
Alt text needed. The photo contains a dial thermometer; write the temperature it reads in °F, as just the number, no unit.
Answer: 120
